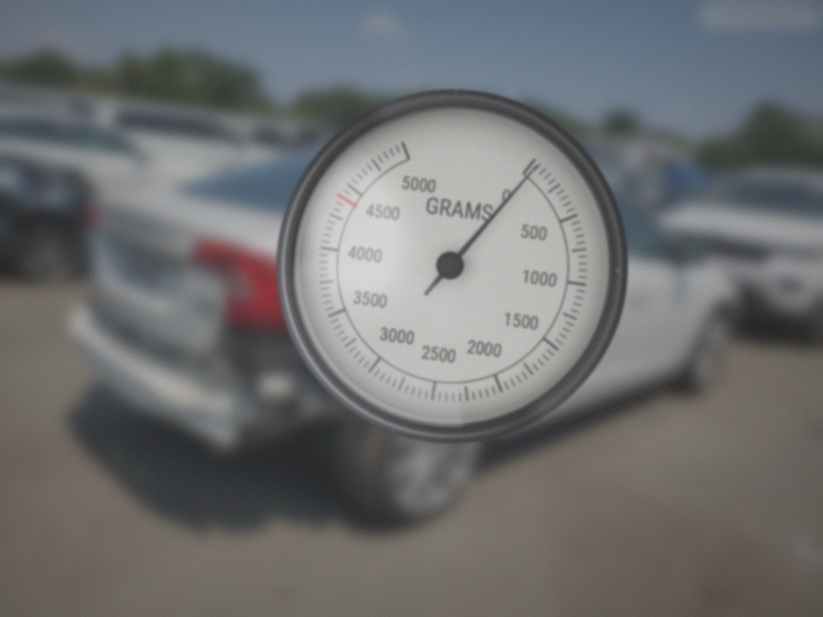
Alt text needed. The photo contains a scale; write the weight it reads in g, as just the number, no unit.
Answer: 50
